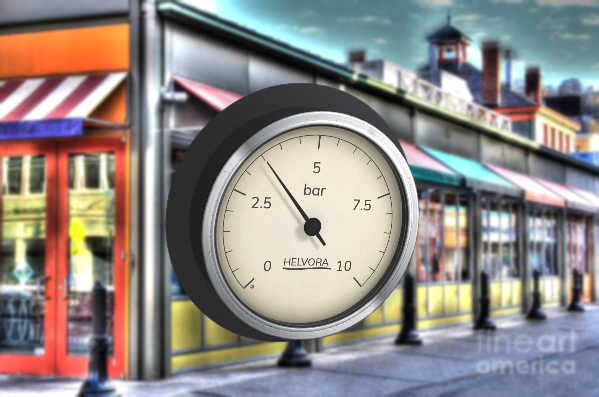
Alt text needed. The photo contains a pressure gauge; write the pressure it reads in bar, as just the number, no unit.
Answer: 3.5
